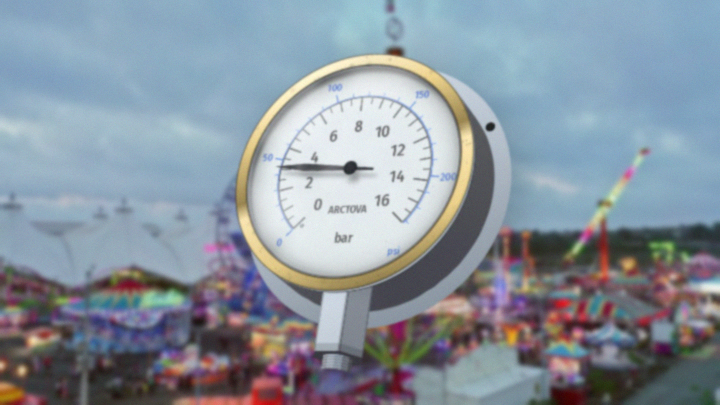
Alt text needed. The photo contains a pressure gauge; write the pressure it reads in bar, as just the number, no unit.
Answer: 3
